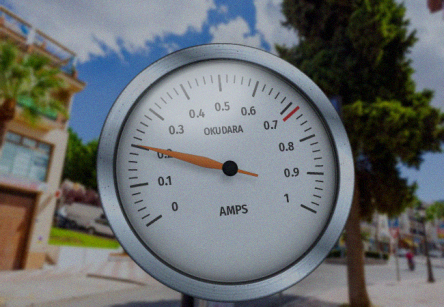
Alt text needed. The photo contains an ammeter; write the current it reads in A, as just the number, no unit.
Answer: 0.2
